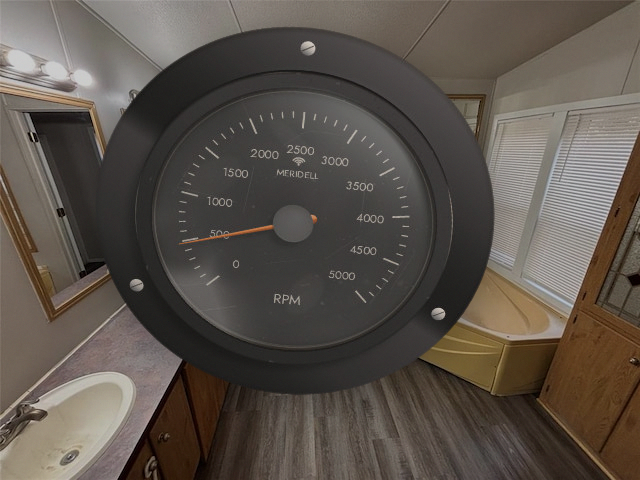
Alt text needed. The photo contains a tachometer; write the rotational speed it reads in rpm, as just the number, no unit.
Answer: 500
